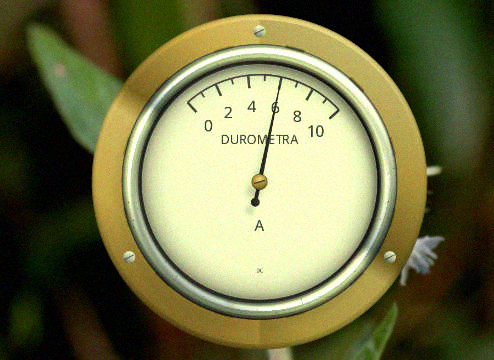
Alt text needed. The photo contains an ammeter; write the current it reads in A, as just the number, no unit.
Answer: 6
